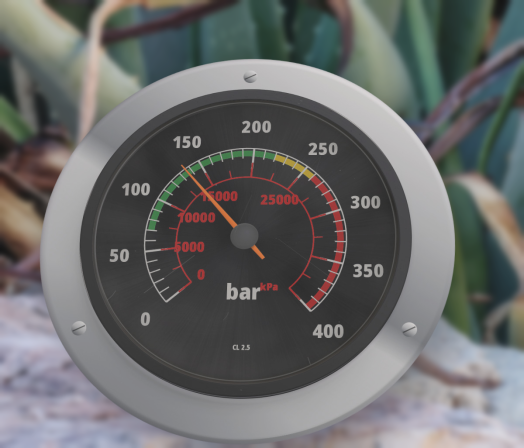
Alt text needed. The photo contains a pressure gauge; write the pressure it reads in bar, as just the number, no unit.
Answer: 135
